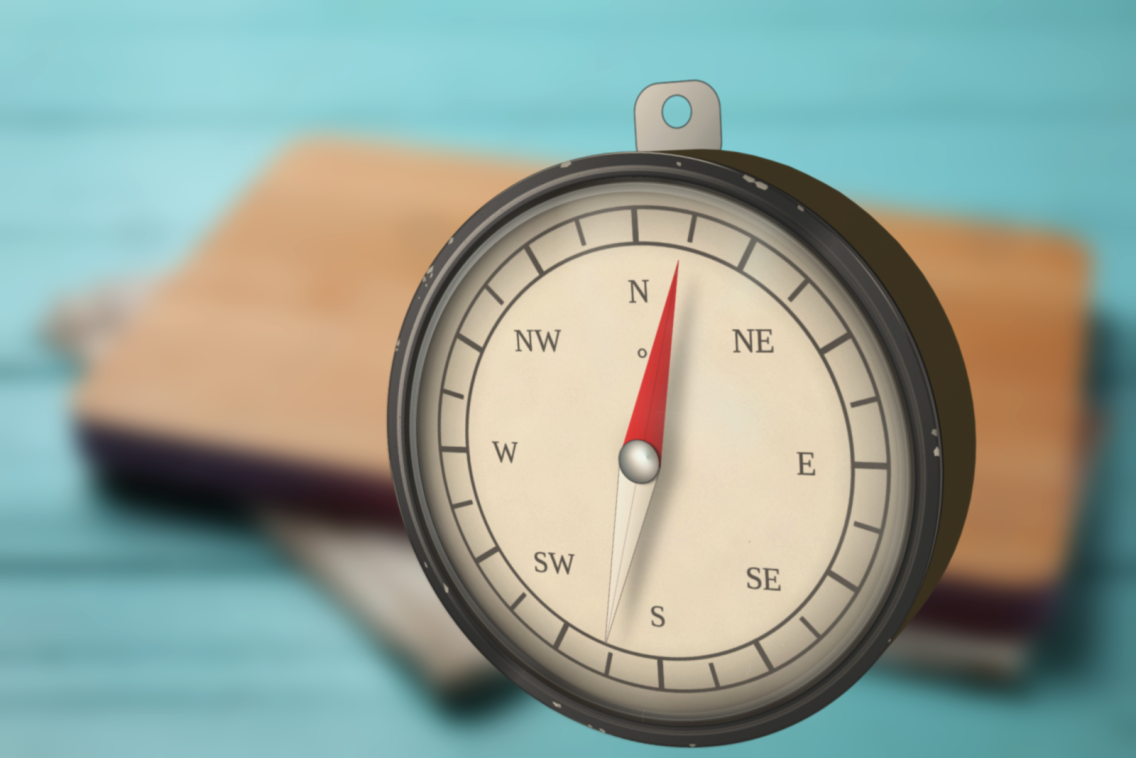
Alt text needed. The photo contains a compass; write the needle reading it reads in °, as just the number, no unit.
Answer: 15
